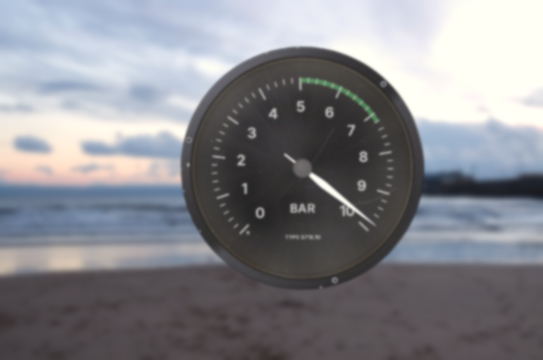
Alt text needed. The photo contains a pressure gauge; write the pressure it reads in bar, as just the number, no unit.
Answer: 9.8
